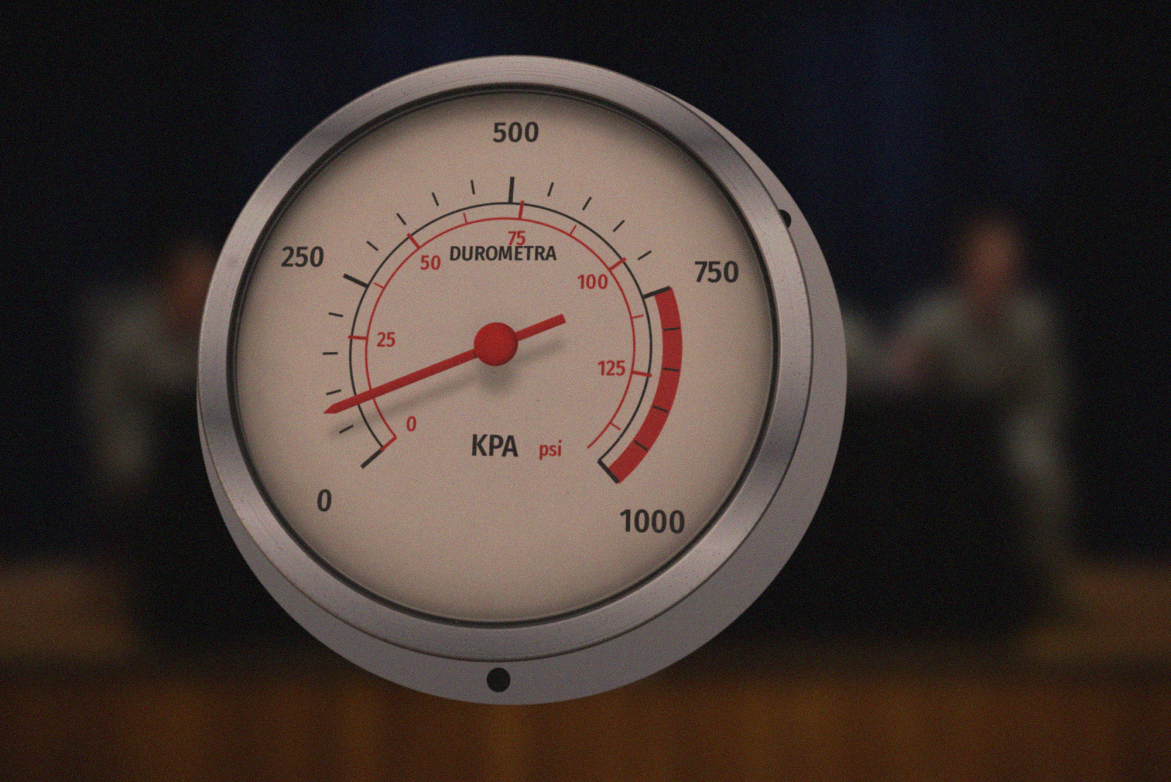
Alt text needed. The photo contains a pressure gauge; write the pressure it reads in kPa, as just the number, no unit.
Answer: 75
